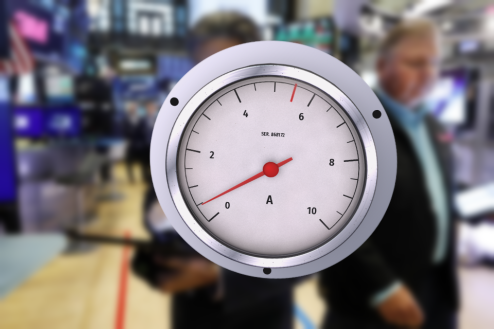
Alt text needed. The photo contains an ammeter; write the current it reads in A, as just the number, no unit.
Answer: 0.5
